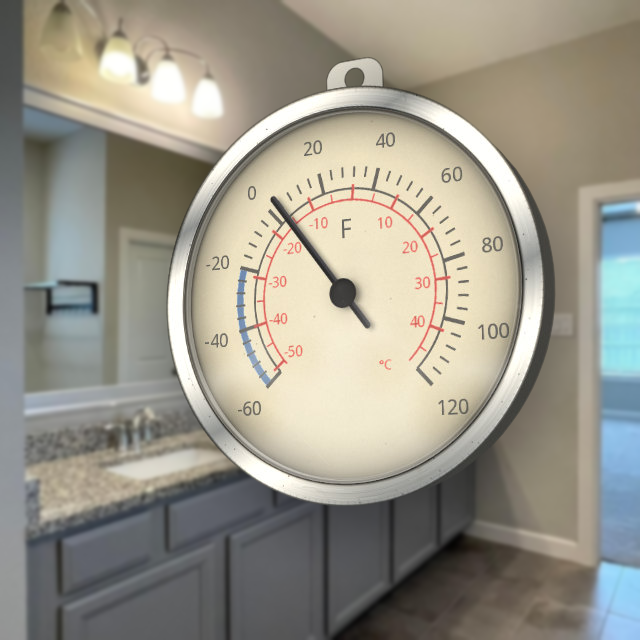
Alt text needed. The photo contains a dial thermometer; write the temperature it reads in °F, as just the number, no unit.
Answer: 4
